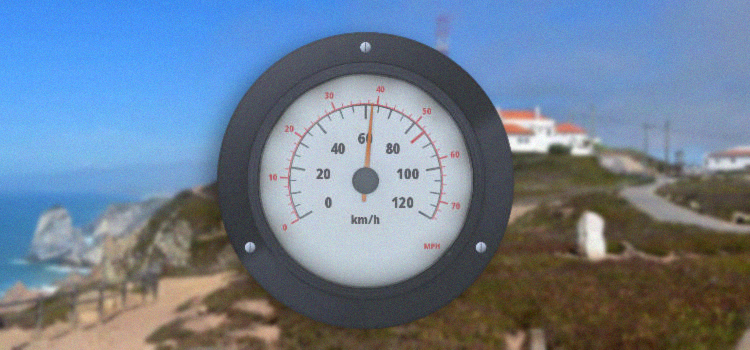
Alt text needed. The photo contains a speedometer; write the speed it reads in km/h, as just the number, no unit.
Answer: 62.5
